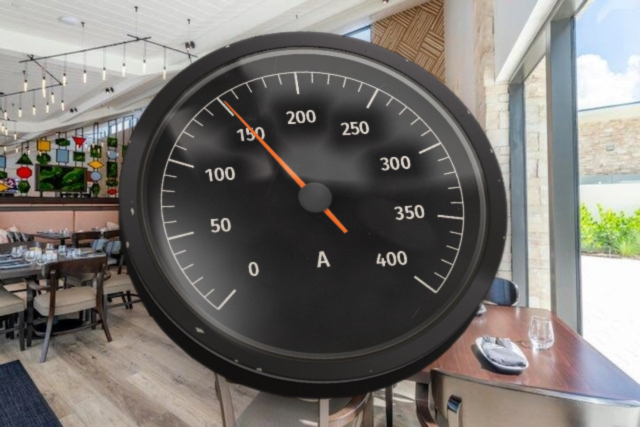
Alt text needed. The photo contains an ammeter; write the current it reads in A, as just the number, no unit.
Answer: 150
